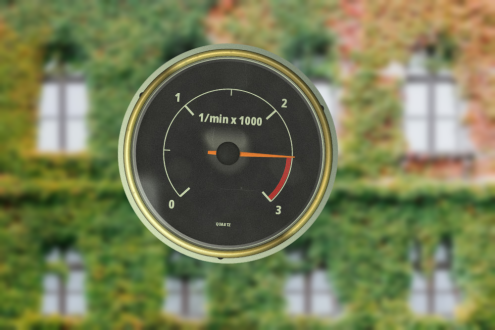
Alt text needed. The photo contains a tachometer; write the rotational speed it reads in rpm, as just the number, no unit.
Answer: 2500
